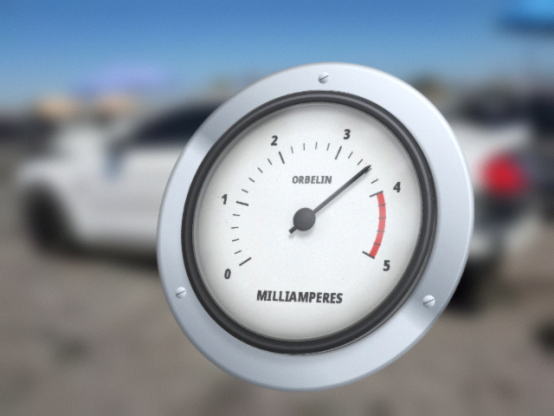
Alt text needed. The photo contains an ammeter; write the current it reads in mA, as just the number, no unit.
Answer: 3.6
